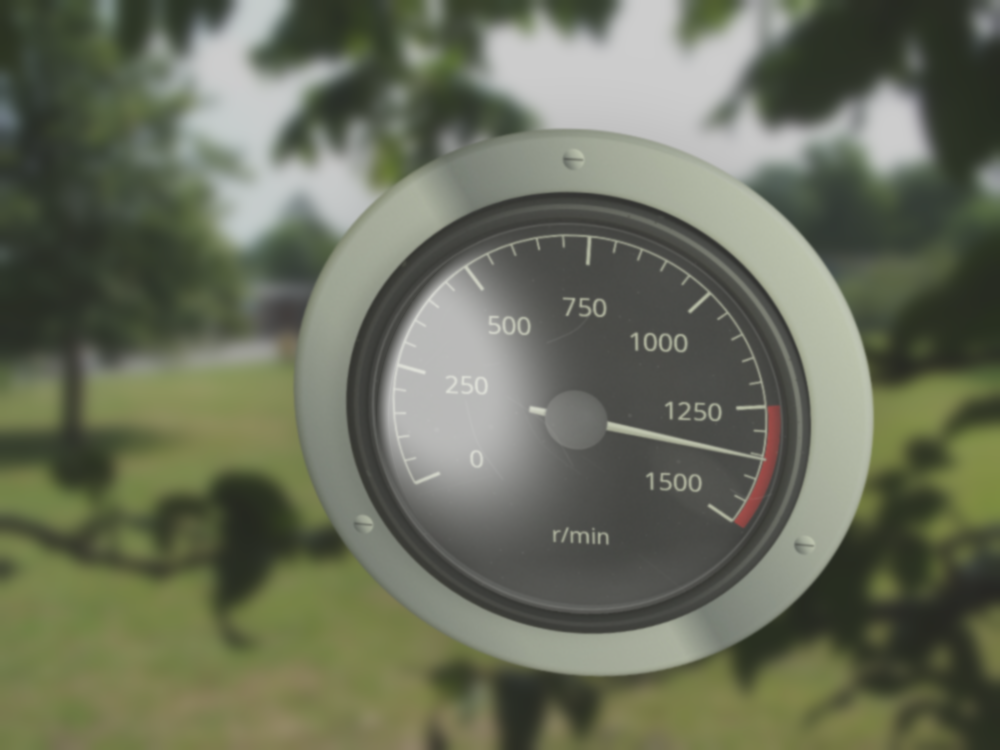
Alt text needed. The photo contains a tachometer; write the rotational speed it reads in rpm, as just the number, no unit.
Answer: 1350
